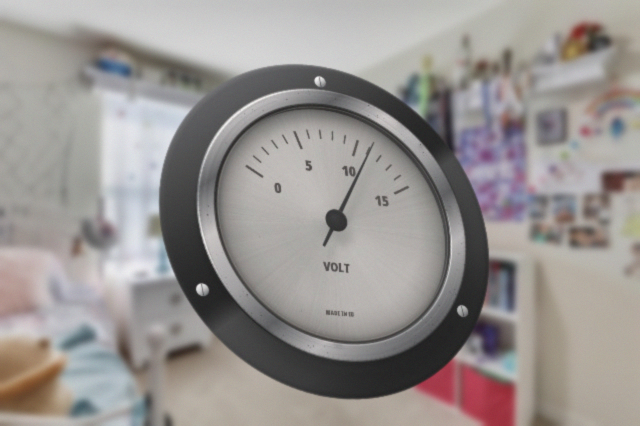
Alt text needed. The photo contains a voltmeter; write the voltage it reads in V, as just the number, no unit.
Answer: 11
